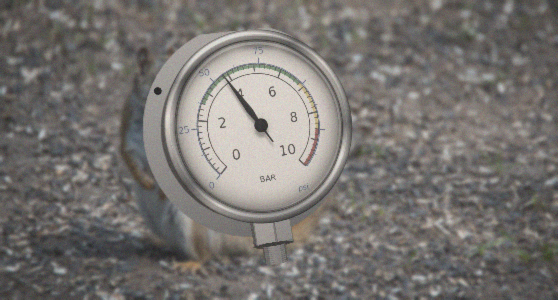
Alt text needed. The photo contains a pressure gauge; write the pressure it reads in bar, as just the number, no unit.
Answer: 3.8
